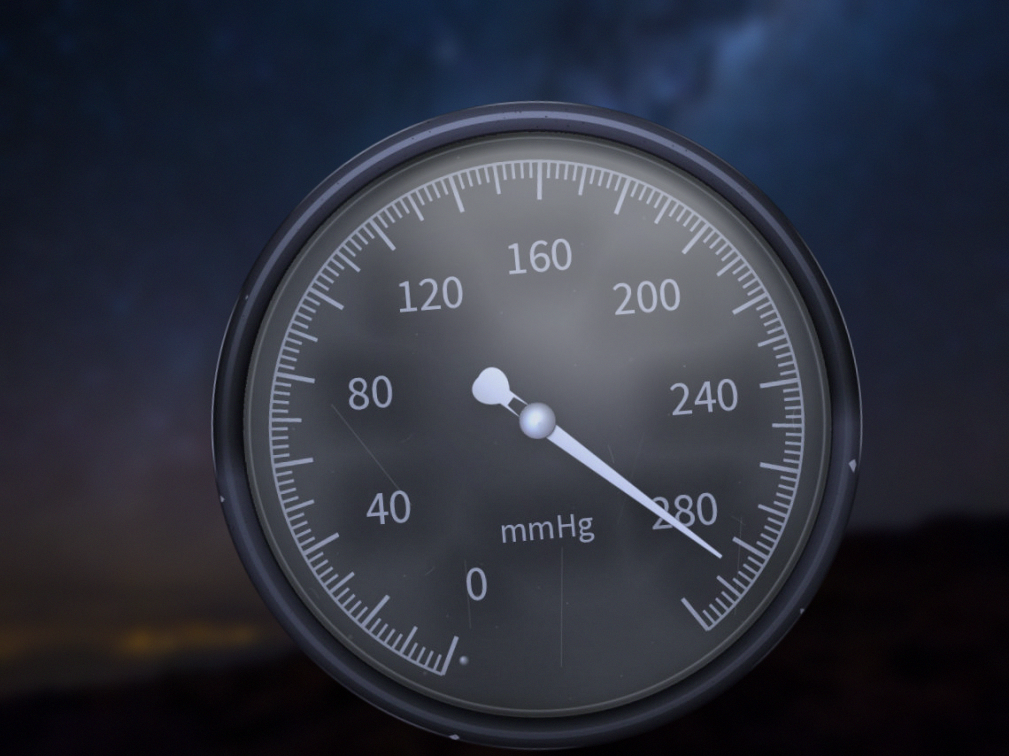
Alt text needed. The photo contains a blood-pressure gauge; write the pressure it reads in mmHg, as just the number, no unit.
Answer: 286
